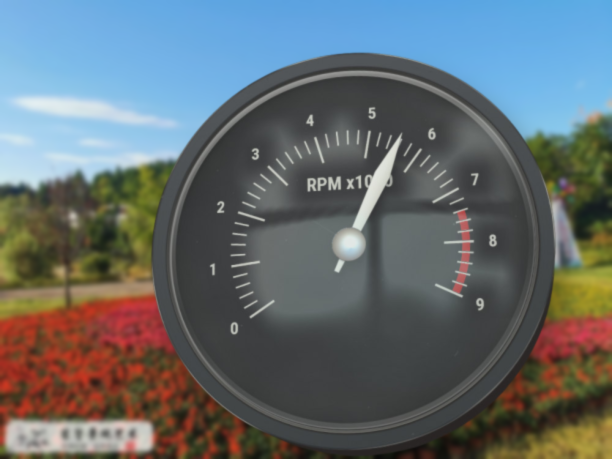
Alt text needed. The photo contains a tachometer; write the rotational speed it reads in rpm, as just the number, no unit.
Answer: 5600
